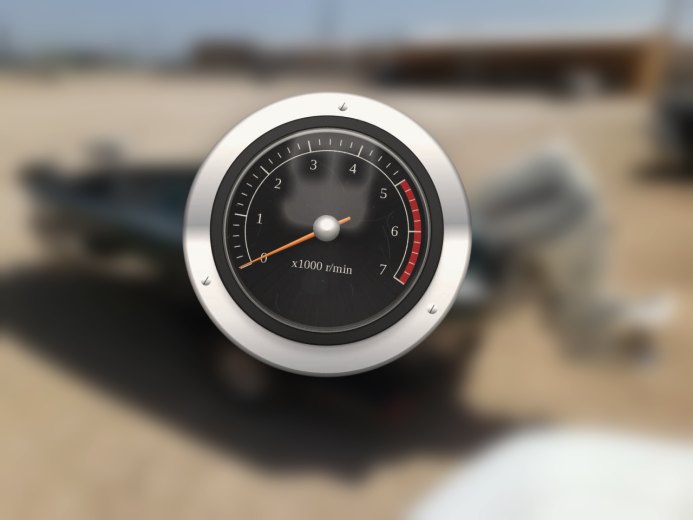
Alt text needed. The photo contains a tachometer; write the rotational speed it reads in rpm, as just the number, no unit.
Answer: 0
